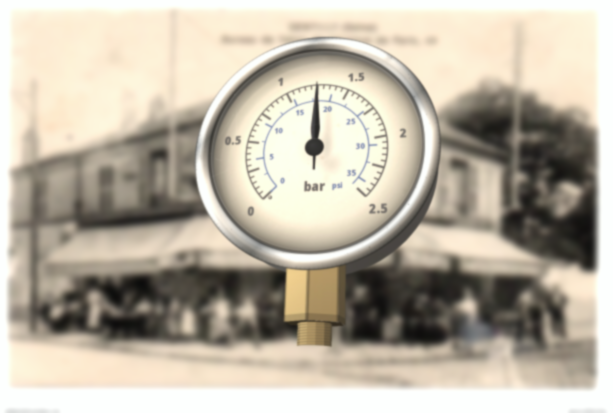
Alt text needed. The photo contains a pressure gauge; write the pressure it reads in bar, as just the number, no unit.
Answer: 1.25
